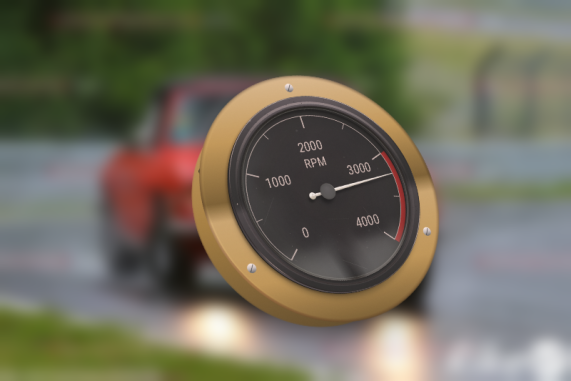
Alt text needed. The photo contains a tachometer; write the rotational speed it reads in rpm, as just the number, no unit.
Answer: 3250
